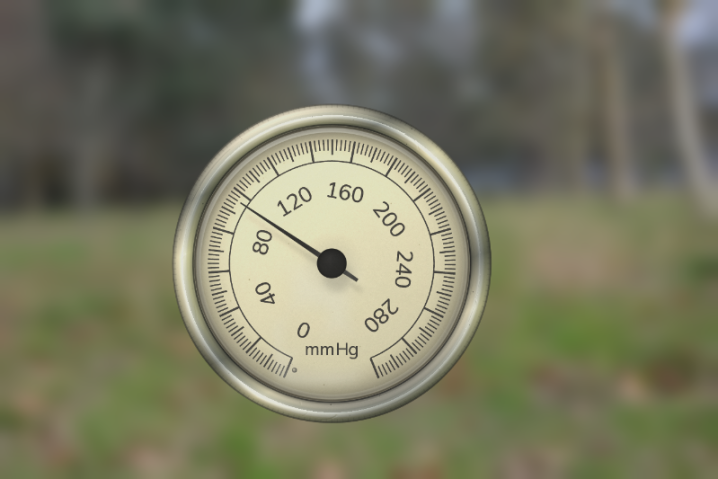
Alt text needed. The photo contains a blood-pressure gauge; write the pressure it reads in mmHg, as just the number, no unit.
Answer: 96
